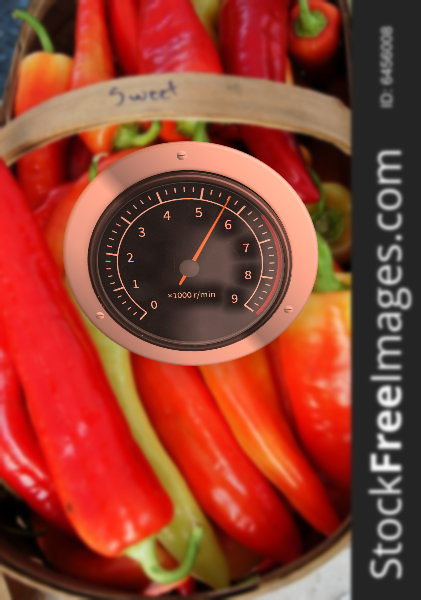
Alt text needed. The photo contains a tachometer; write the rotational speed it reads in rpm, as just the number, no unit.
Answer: 5600
